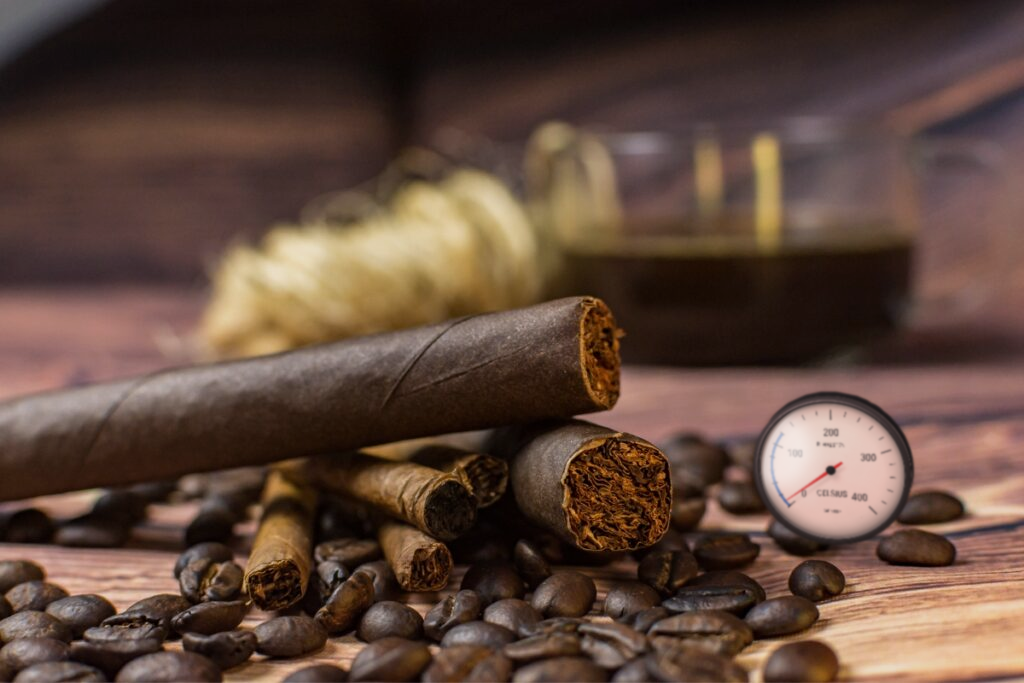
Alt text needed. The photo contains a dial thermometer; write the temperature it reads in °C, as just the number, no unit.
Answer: 10
